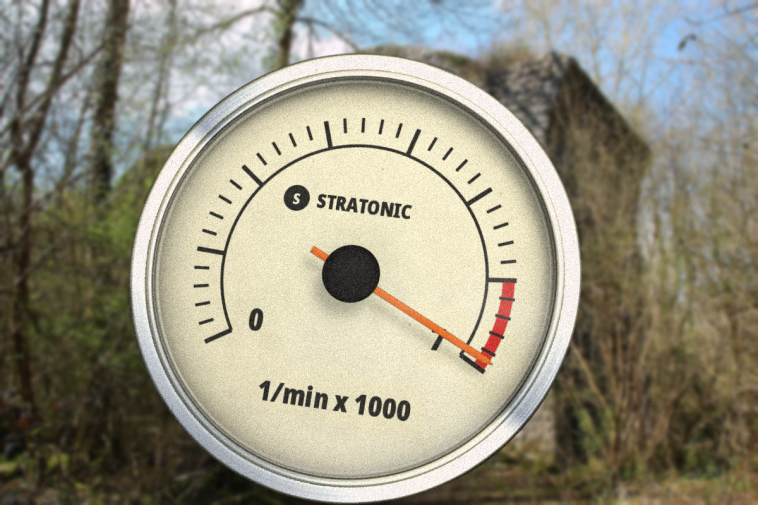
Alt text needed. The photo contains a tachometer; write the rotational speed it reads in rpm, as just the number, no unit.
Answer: 6900
